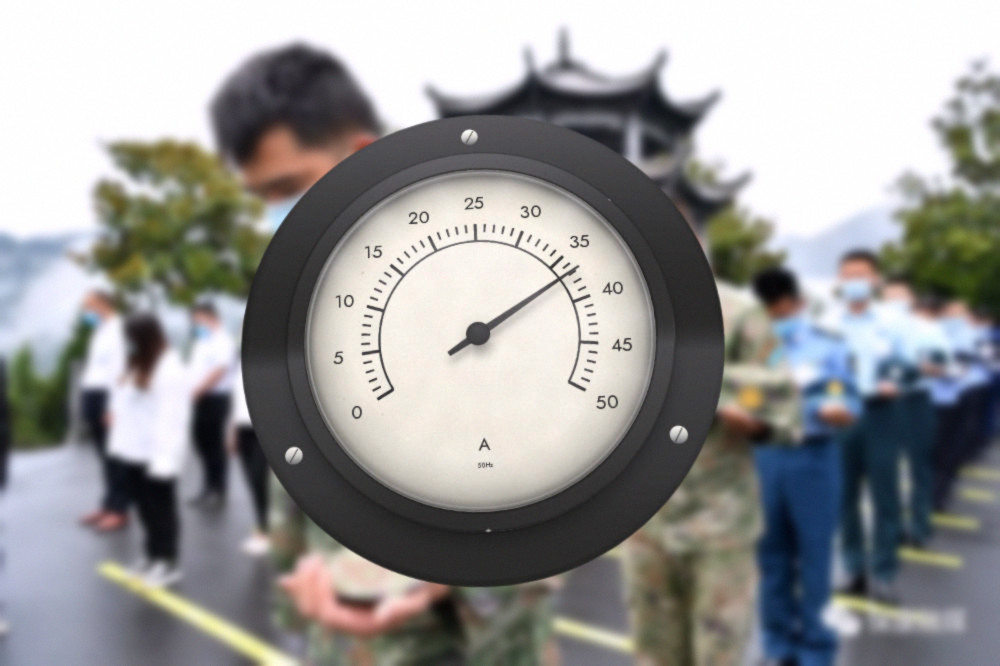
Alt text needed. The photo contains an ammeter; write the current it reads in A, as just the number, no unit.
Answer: 37
